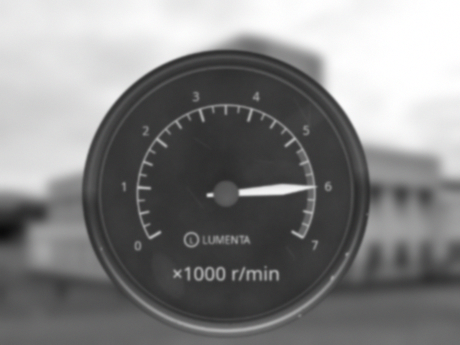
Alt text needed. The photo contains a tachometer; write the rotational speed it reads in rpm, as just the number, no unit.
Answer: 6000
